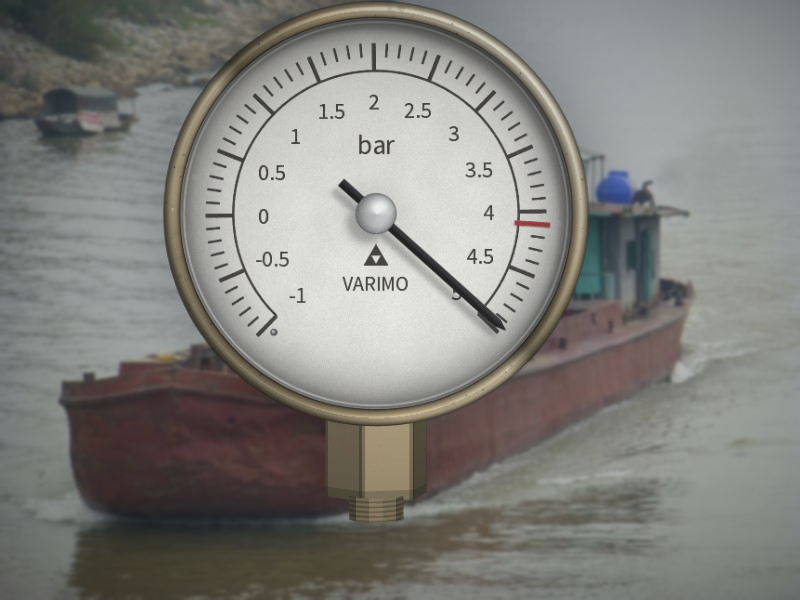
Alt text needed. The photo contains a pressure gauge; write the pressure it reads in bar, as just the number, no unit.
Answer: 4.95
